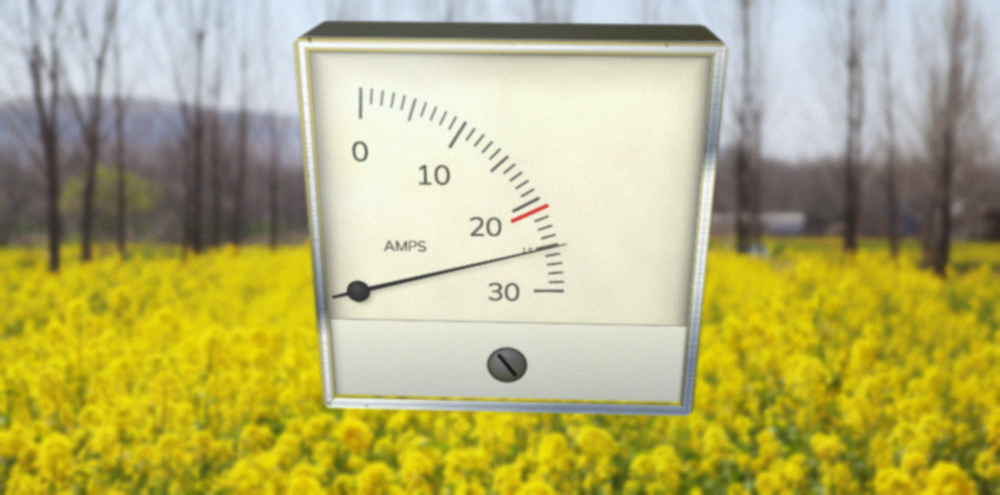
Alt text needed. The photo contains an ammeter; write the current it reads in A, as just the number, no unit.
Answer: 25
